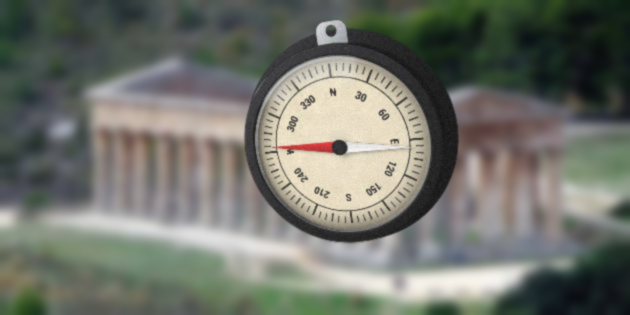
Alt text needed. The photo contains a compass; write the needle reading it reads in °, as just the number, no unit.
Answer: 275
